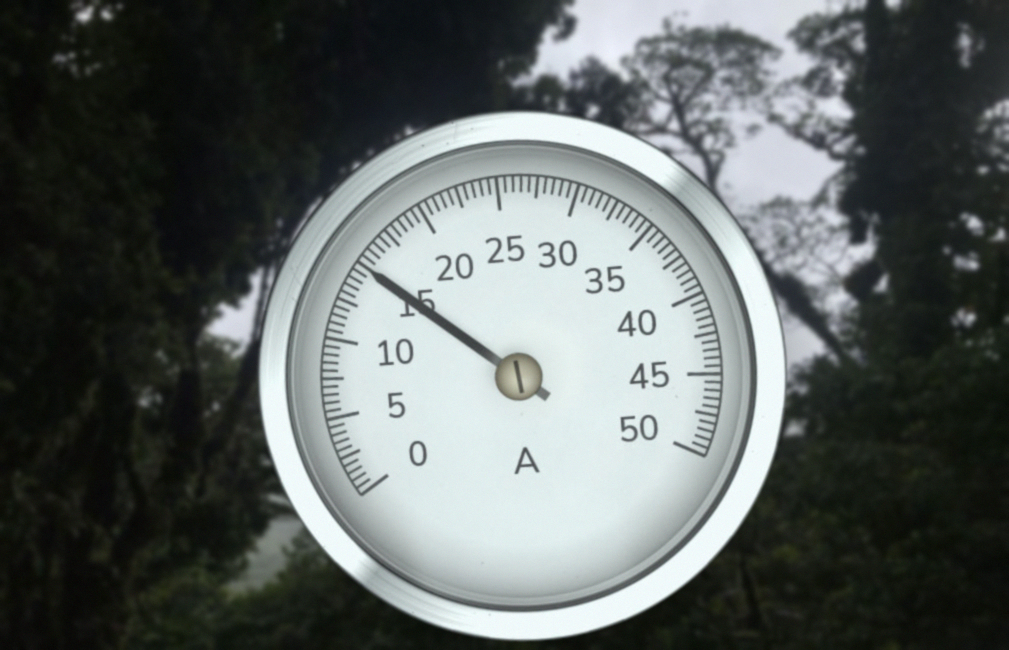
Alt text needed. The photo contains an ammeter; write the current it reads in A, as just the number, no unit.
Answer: 15
